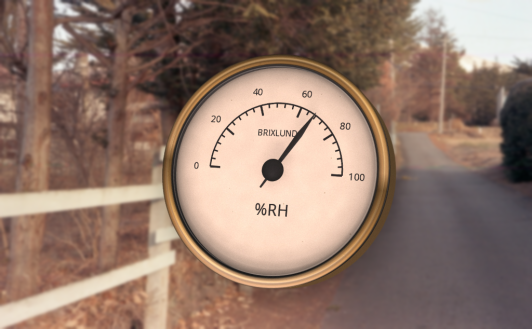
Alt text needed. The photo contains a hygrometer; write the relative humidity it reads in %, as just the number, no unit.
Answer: 68
